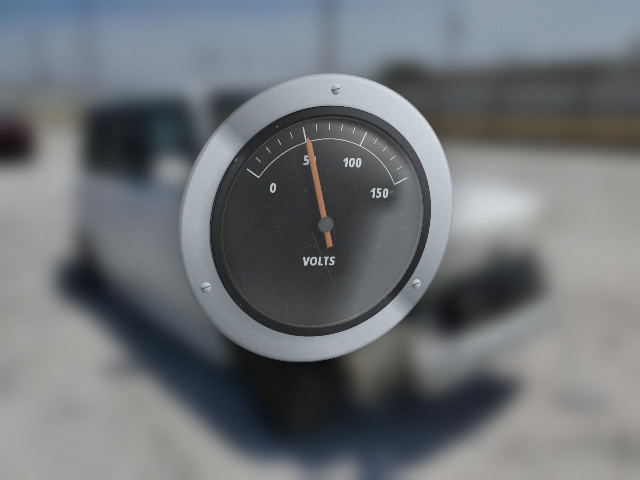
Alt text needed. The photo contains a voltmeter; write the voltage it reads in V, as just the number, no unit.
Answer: 50
